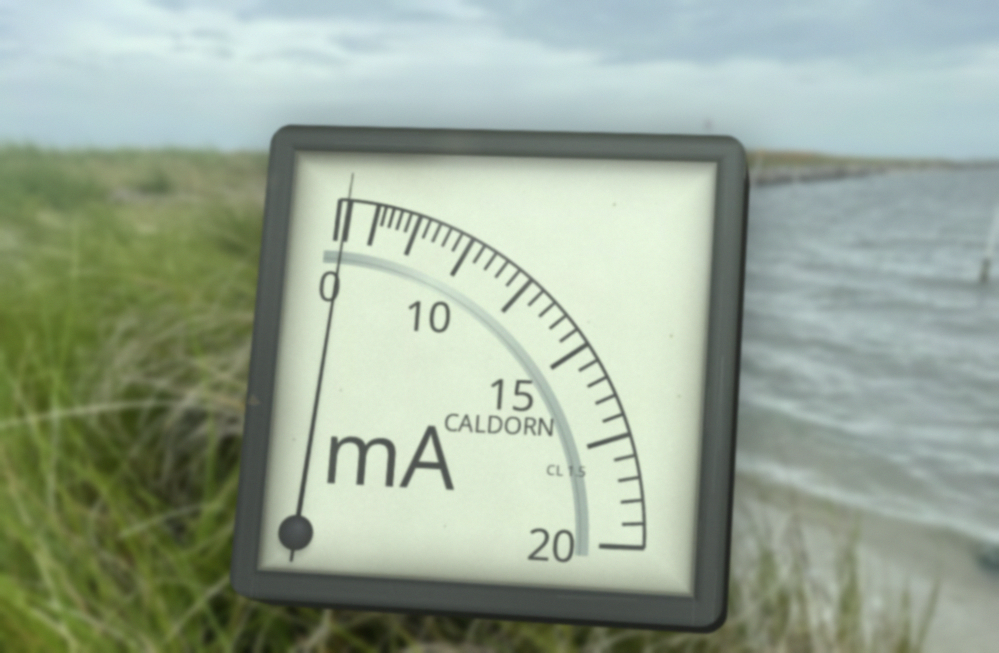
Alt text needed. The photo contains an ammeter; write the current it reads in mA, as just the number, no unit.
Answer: 2.5
